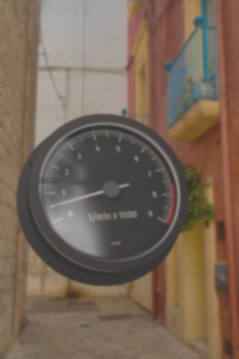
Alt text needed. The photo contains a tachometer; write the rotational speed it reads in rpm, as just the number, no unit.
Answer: 500
